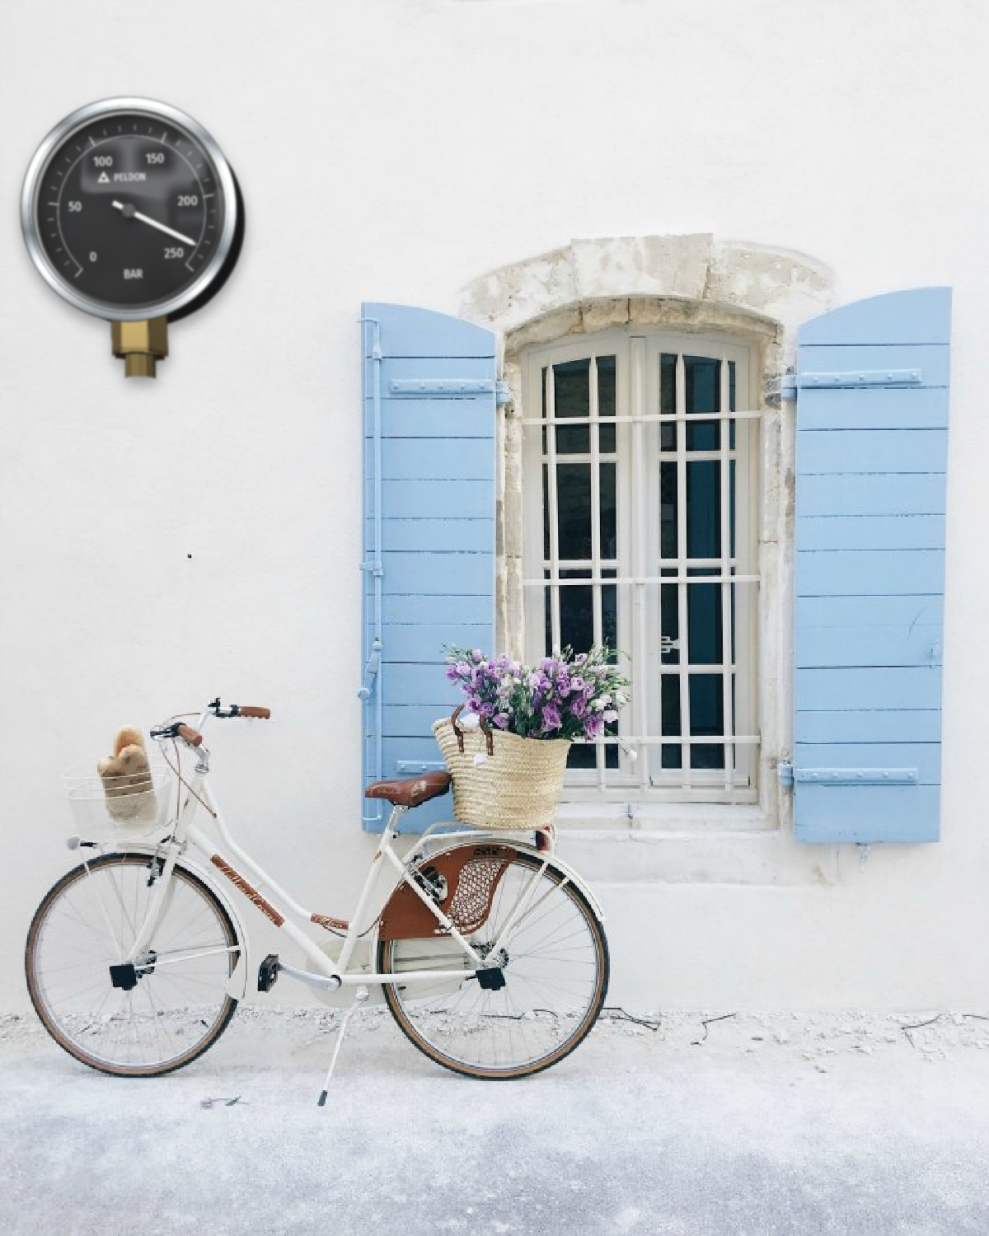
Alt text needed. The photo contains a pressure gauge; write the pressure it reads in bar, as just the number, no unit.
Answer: 235
